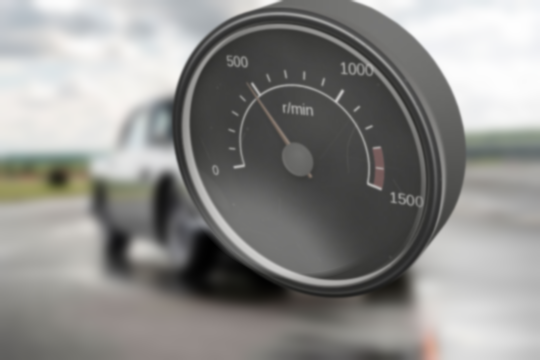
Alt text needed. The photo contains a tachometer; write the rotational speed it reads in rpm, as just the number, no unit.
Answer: 500
